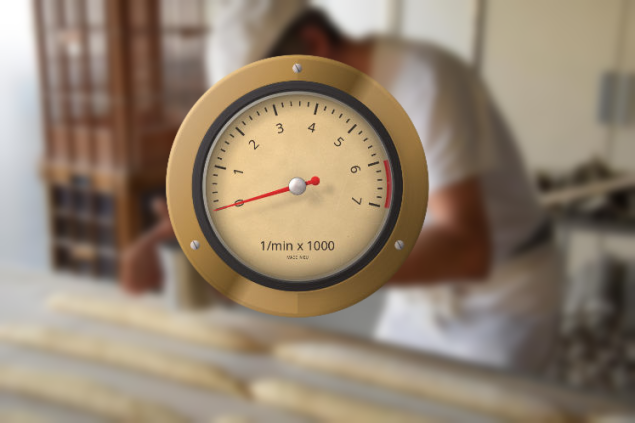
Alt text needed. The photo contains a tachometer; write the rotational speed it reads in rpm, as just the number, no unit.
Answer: 0
